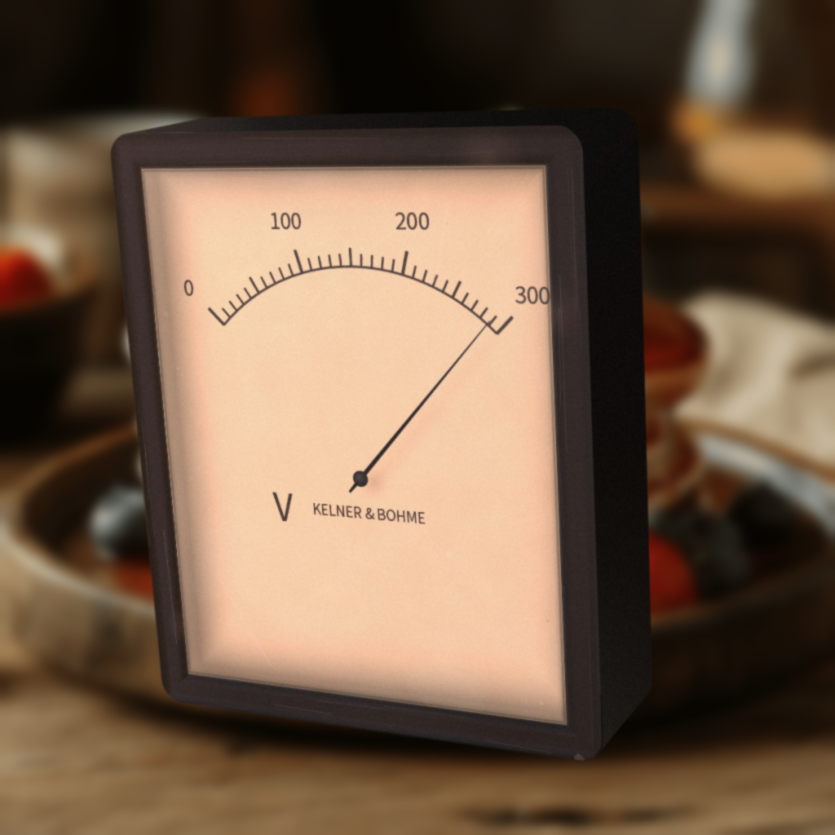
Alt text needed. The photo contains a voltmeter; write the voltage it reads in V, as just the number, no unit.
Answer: 290
